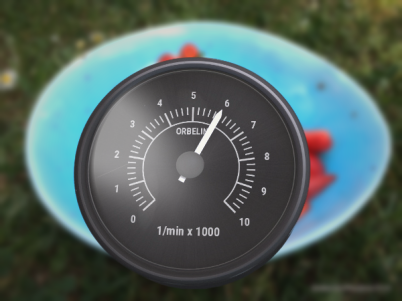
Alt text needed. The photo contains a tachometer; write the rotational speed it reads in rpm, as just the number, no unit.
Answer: 6000
